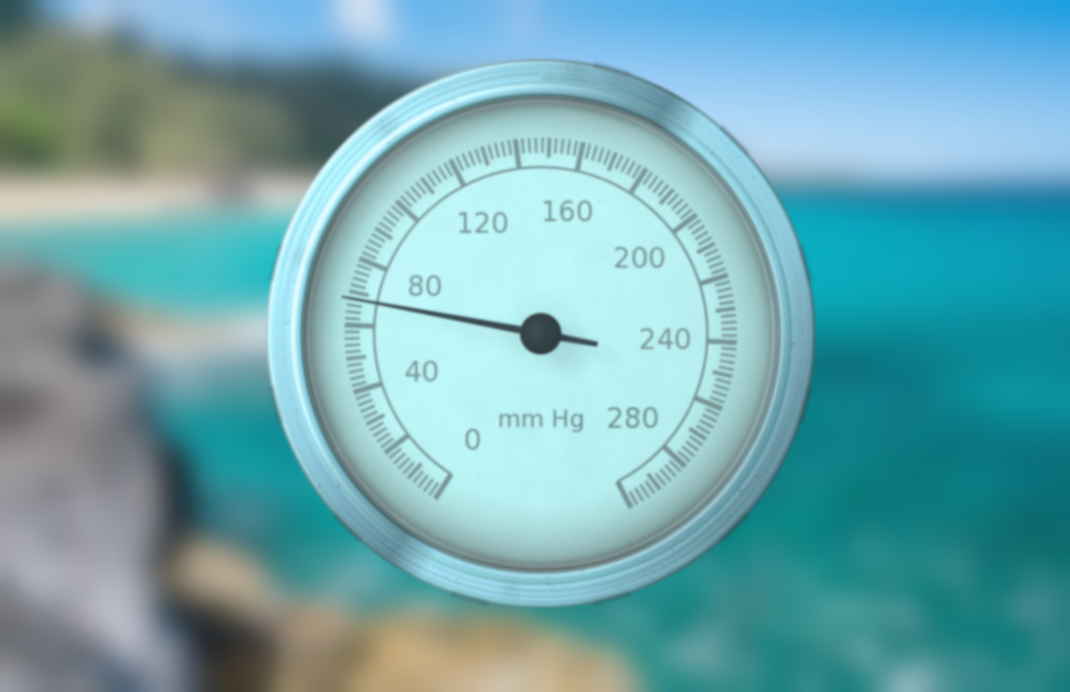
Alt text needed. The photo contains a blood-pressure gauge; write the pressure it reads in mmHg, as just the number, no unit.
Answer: 68
